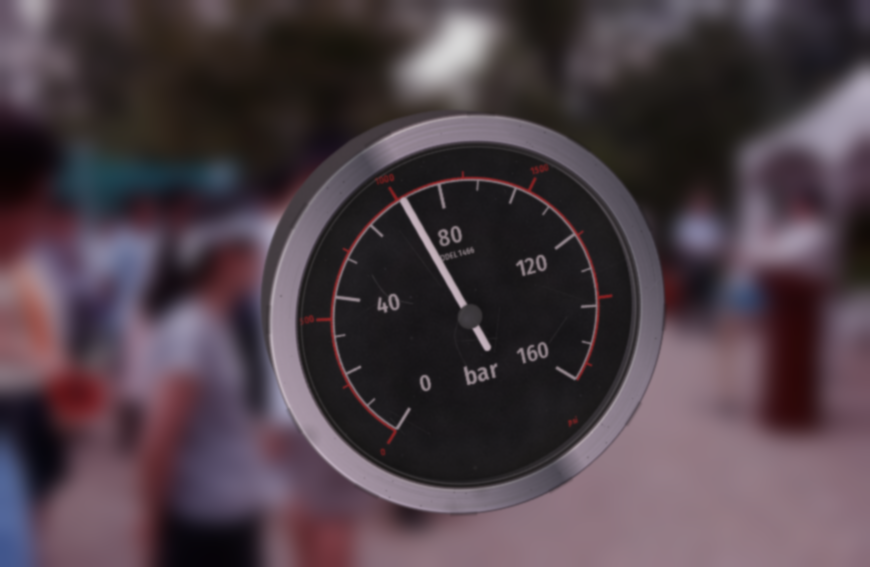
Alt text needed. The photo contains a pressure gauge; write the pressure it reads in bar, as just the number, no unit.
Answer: 70
